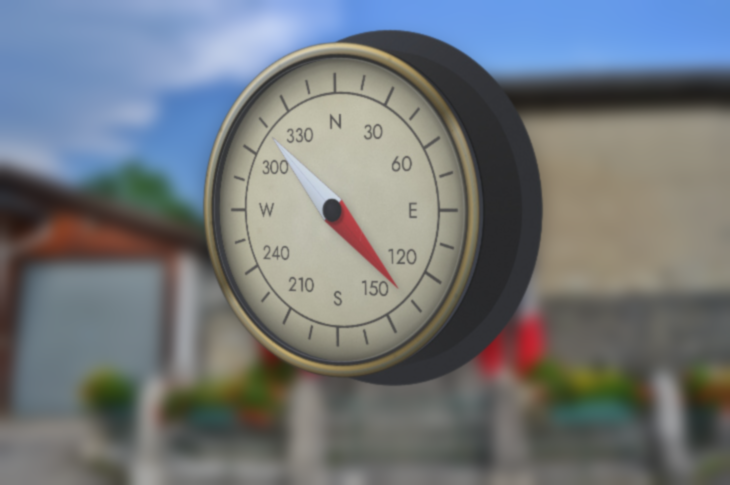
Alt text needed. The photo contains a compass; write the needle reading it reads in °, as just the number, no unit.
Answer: 135
